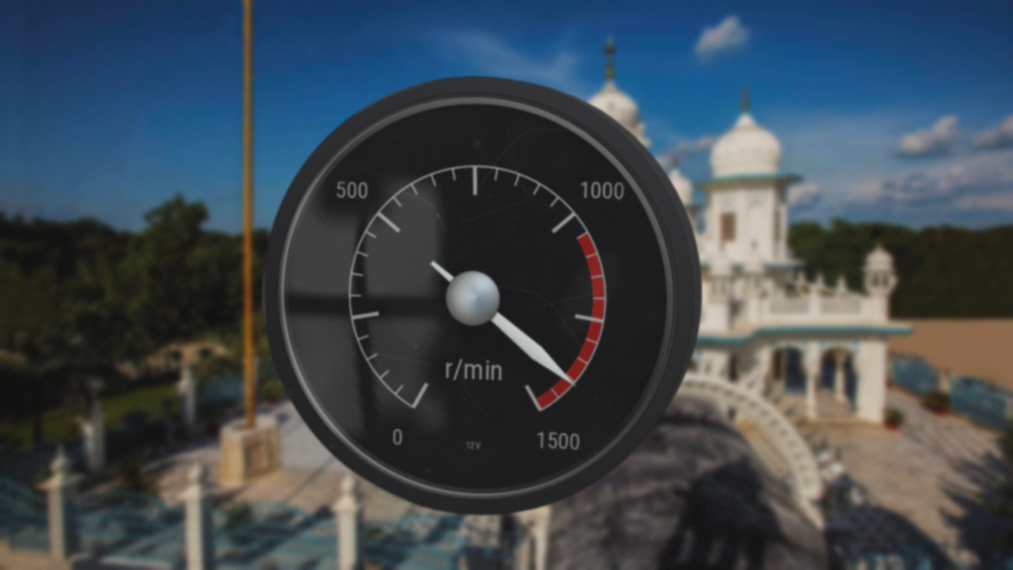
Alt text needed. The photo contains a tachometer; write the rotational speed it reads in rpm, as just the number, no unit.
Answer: 1400
